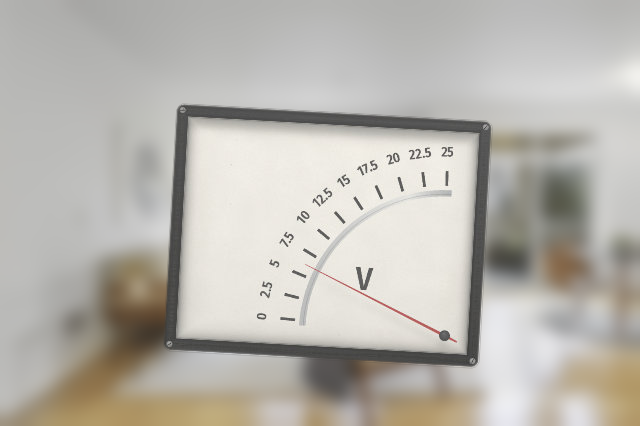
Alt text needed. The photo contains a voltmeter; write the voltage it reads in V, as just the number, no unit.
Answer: 6.25
